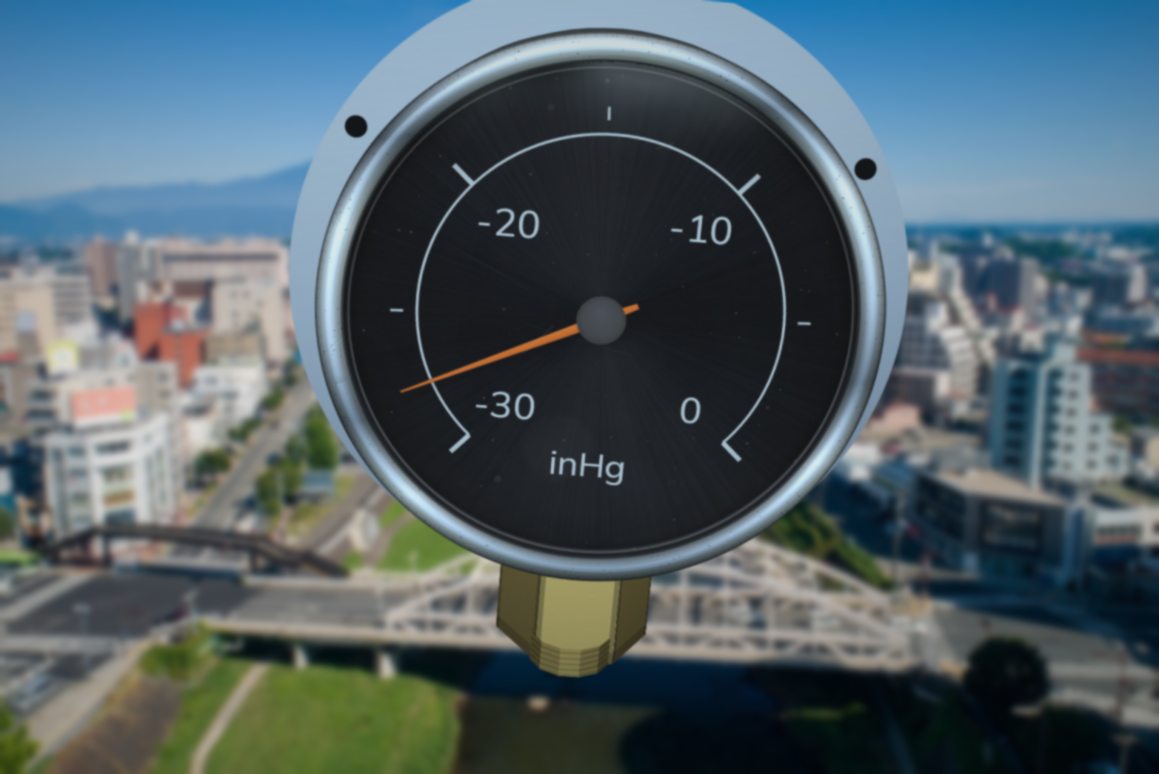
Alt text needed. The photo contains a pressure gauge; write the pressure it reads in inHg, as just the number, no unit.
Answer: -27.5
